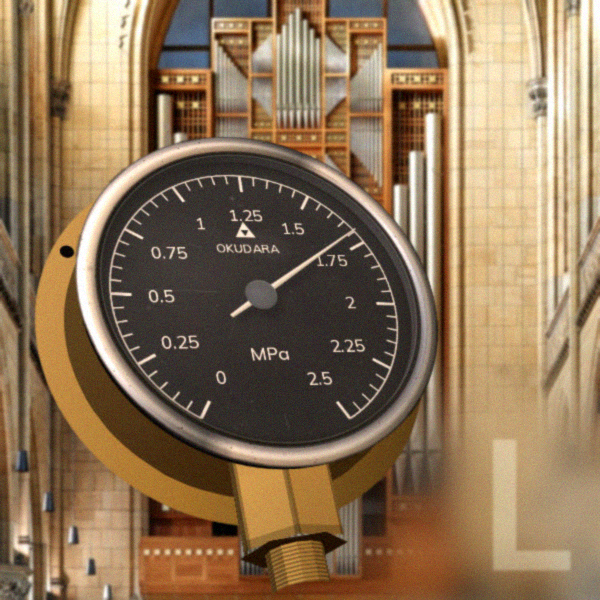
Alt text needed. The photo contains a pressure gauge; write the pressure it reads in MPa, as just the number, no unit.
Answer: 1.7
